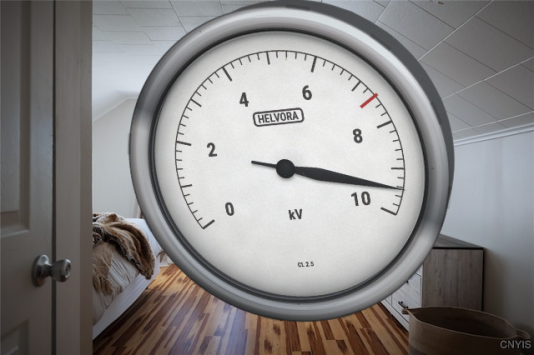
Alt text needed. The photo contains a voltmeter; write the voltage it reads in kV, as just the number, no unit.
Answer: 9.4
